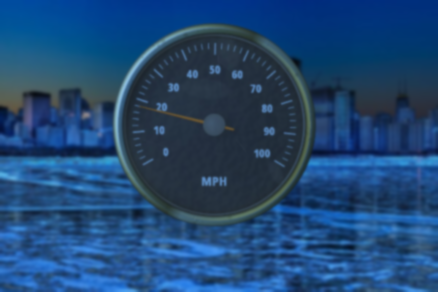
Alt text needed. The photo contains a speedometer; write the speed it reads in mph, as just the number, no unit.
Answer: 18
